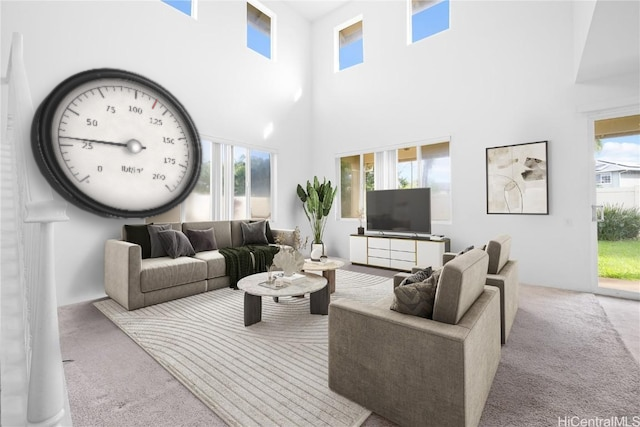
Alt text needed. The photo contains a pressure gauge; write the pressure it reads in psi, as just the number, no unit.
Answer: 30
